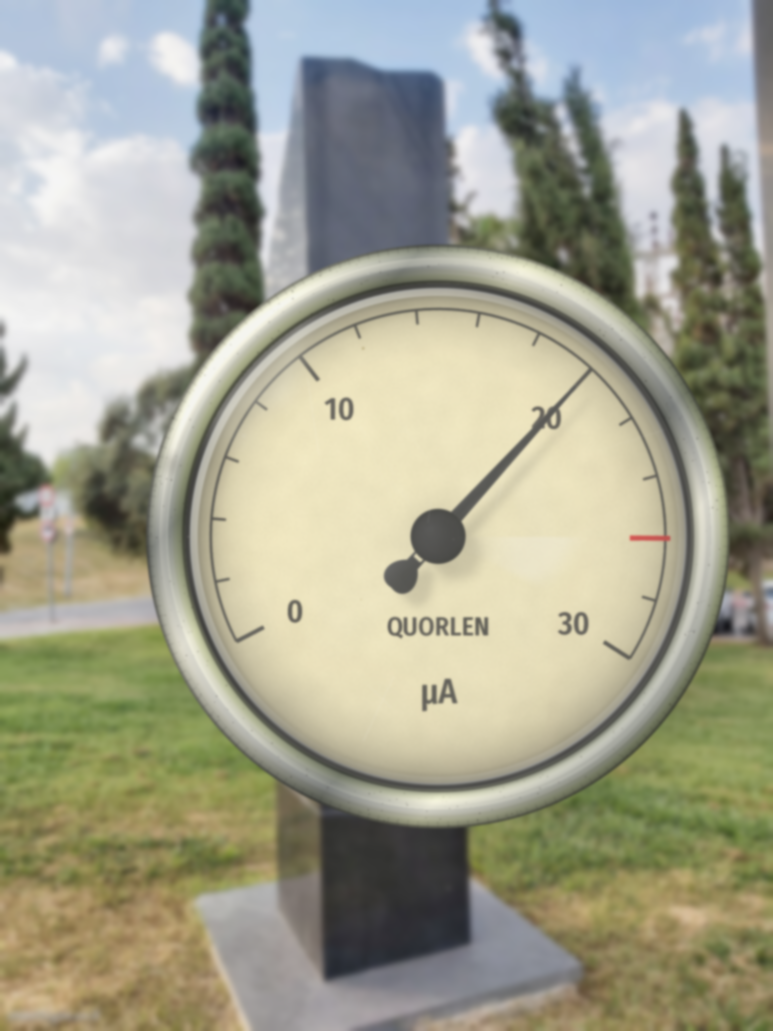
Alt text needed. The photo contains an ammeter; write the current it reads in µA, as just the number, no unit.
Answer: 20
